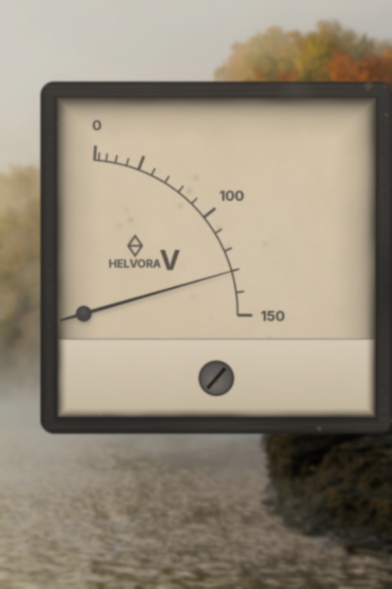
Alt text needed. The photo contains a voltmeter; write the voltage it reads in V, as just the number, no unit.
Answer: 130
